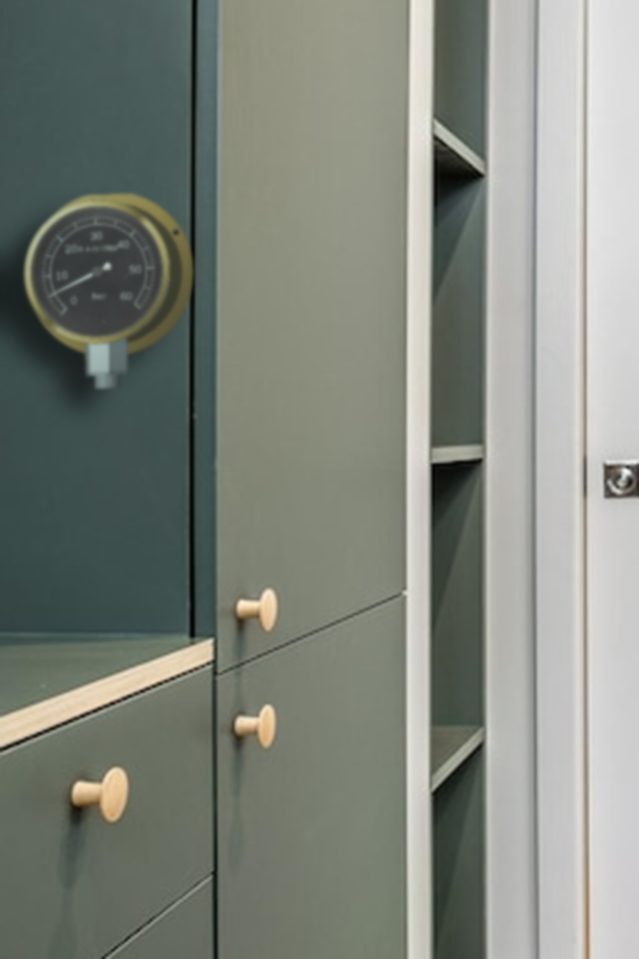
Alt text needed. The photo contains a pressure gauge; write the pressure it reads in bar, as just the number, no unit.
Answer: 5
